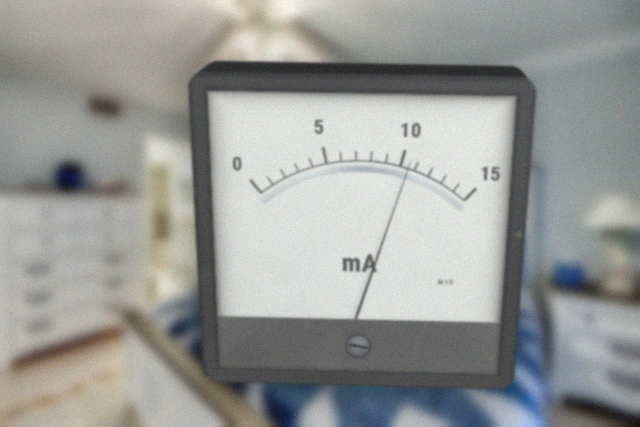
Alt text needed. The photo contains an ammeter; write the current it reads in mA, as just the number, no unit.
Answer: 10.5
